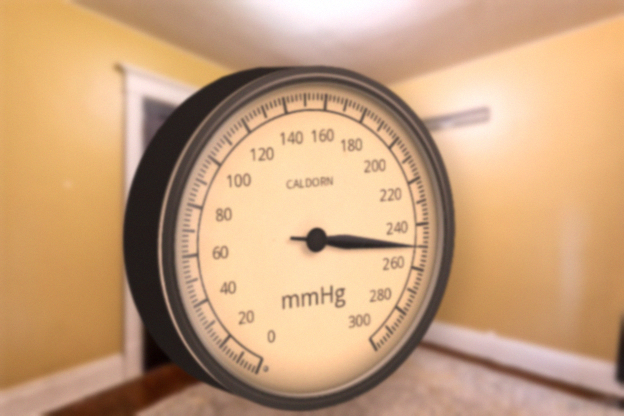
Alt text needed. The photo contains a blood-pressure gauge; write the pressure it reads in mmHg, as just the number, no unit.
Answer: 250
